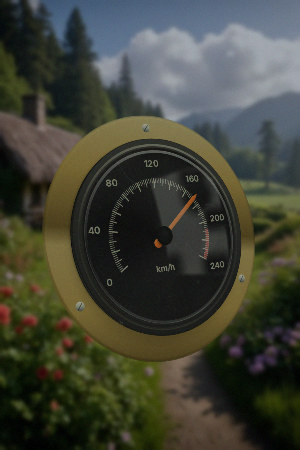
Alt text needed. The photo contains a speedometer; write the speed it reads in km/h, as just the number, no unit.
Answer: 170
